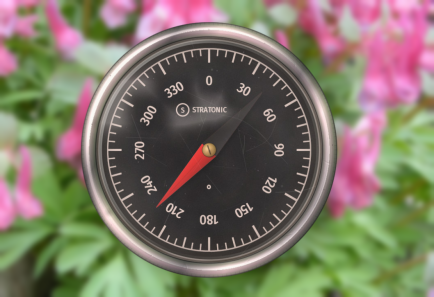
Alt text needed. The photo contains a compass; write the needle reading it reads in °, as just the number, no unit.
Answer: 222.5
